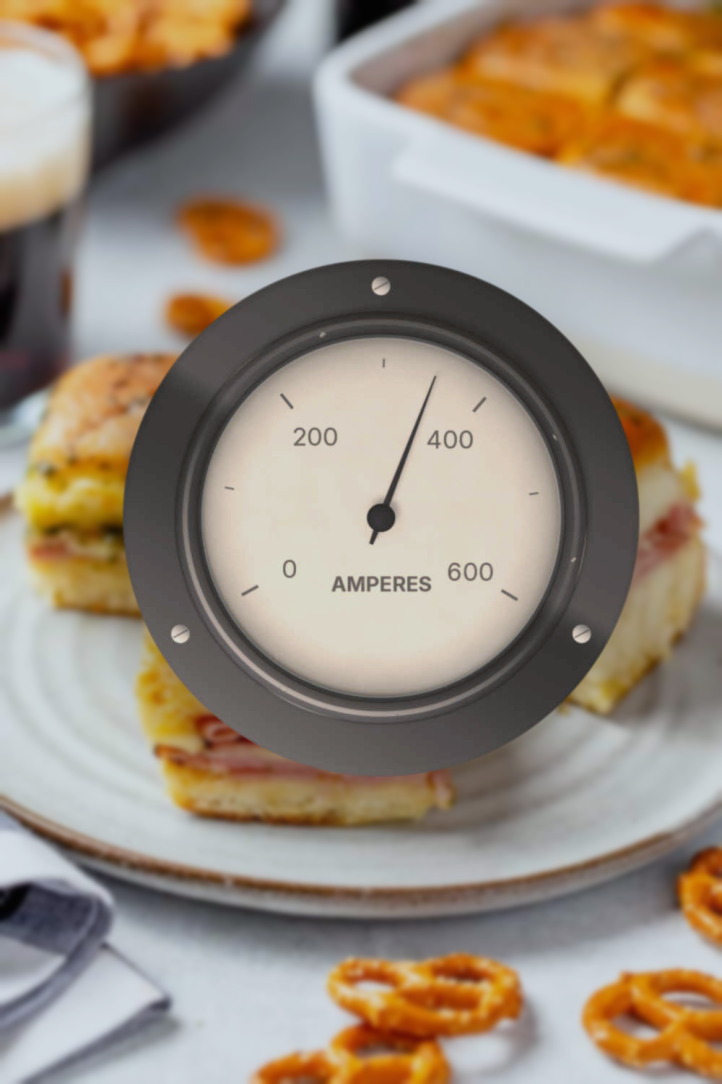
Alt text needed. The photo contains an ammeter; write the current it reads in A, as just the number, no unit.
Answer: 350
